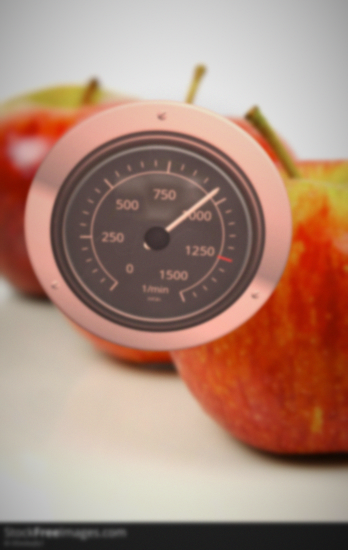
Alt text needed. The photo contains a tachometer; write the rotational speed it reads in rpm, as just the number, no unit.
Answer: 950
